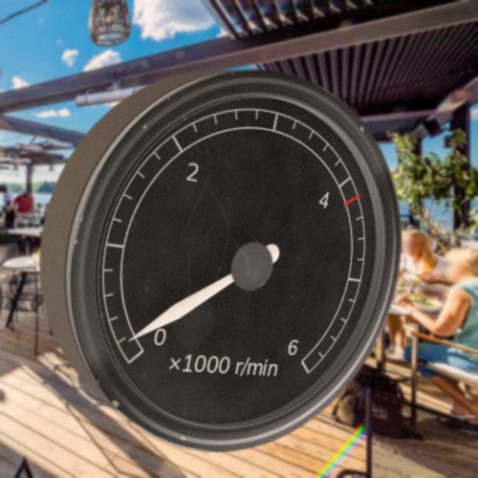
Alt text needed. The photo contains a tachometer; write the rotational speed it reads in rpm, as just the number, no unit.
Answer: 200
